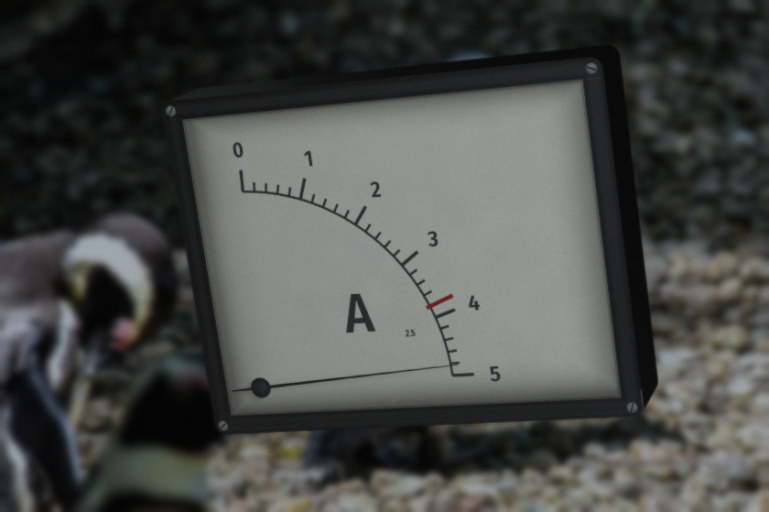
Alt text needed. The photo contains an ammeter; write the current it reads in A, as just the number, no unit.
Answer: 4.8
